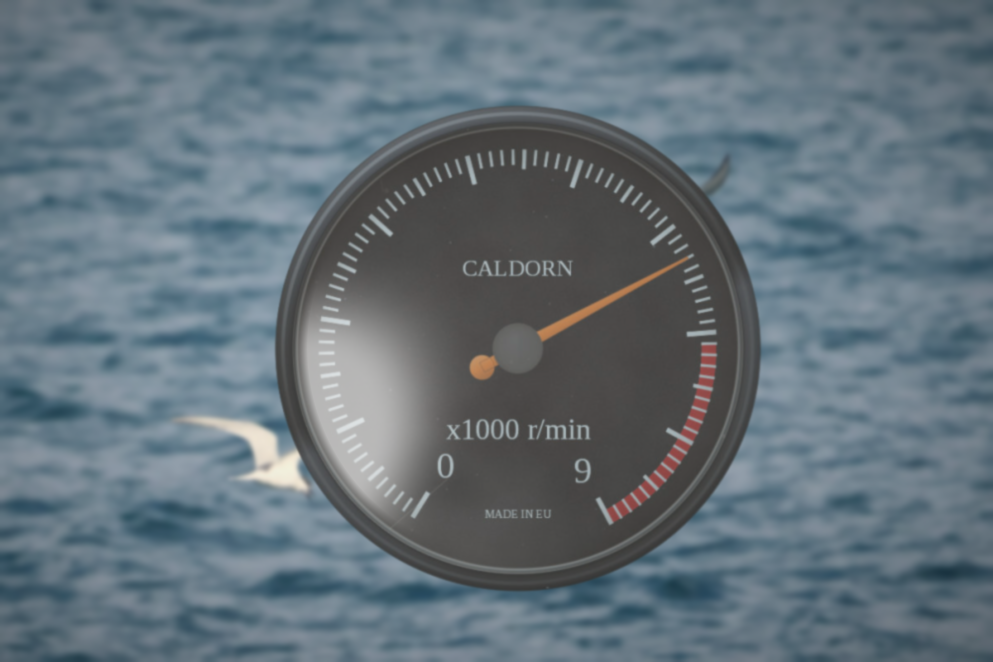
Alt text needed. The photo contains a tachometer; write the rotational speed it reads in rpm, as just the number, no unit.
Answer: 6300
